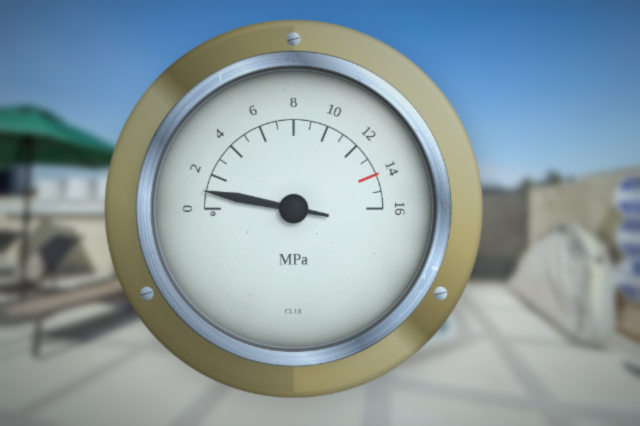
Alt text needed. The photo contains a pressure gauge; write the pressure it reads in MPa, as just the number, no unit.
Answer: 1
